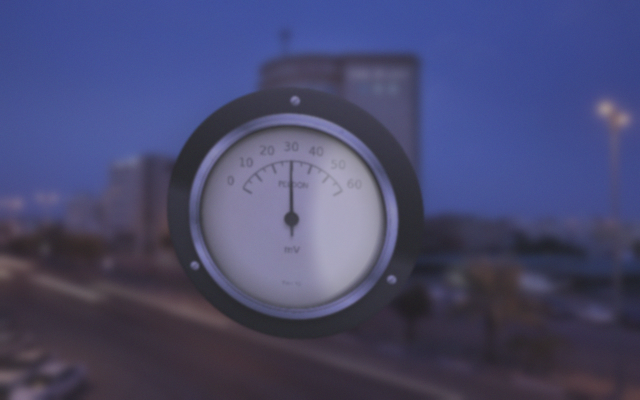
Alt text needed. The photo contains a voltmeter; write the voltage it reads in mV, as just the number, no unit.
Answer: 30
